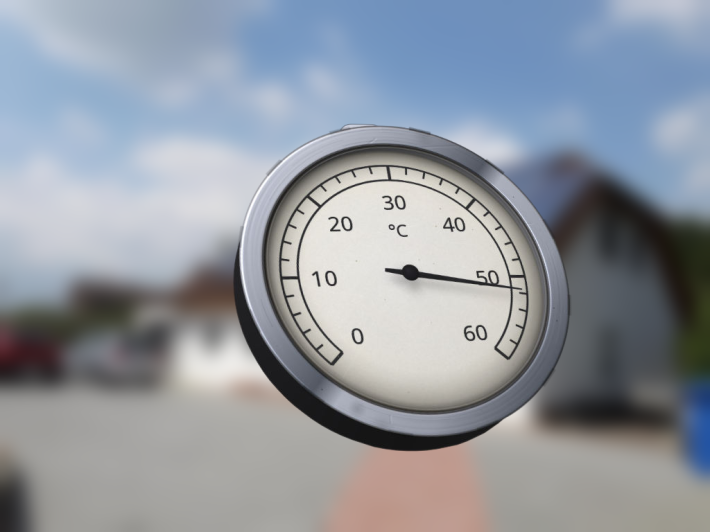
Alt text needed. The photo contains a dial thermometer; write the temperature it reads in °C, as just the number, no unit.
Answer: 52
